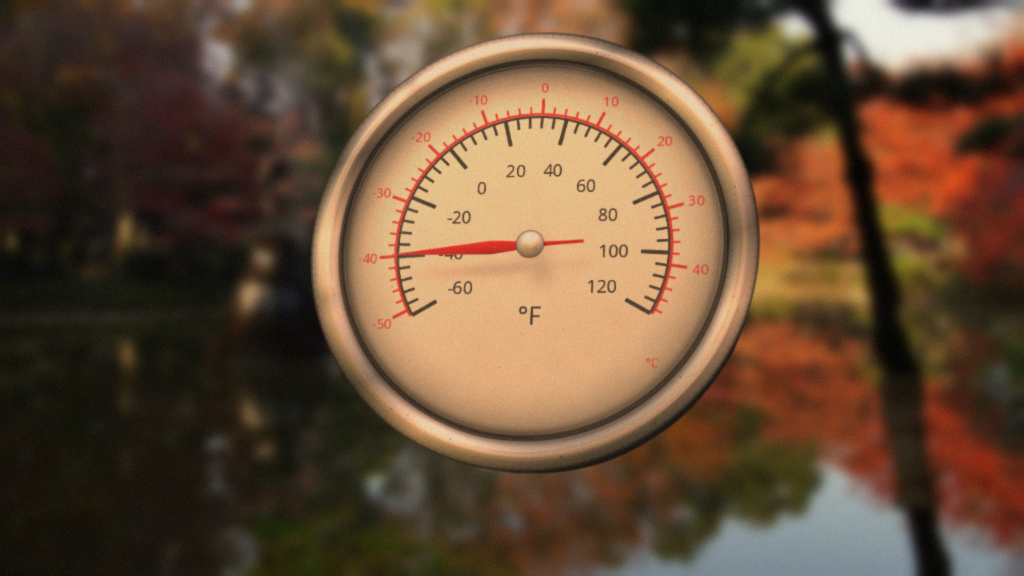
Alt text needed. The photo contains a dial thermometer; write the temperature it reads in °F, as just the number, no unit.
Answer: -40
